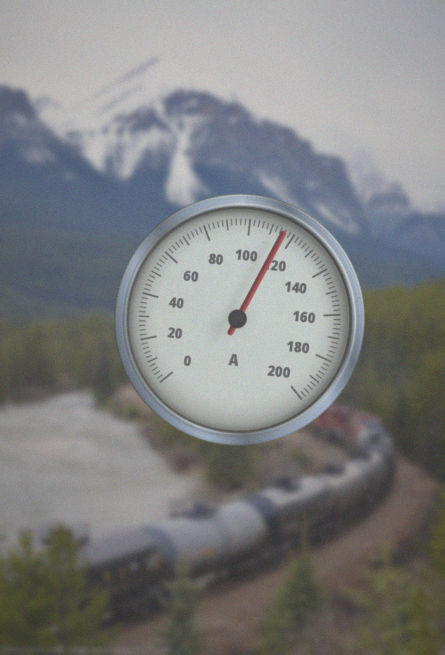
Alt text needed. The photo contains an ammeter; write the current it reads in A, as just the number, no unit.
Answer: 116
